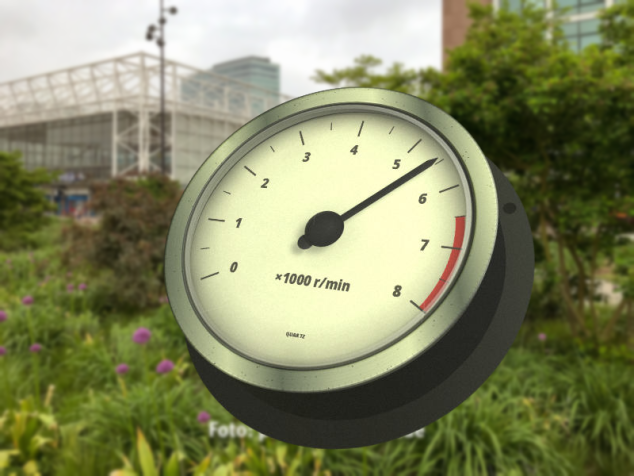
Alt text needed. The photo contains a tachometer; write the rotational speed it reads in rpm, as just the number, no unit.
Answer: 5500
